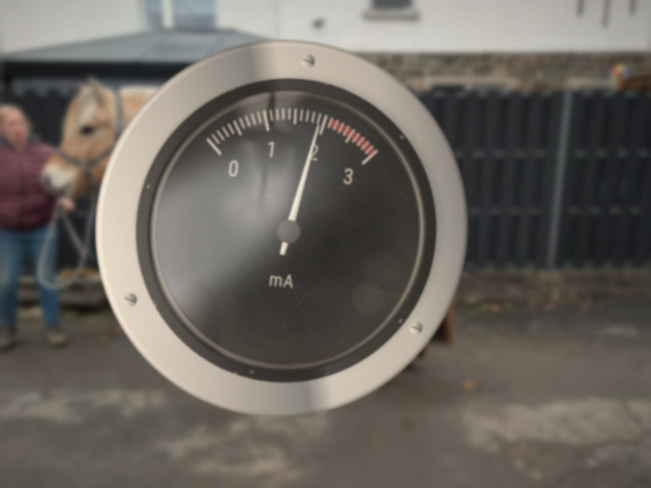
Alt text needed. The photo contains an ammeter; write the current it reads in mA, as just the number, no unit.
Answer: 1.9
